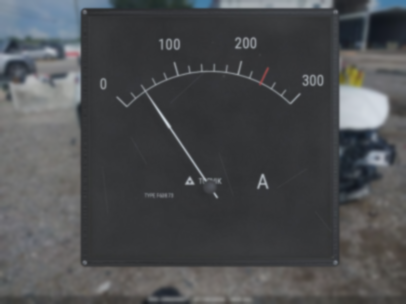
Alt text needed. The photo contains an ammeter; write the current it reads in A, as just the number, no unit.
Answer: 40
